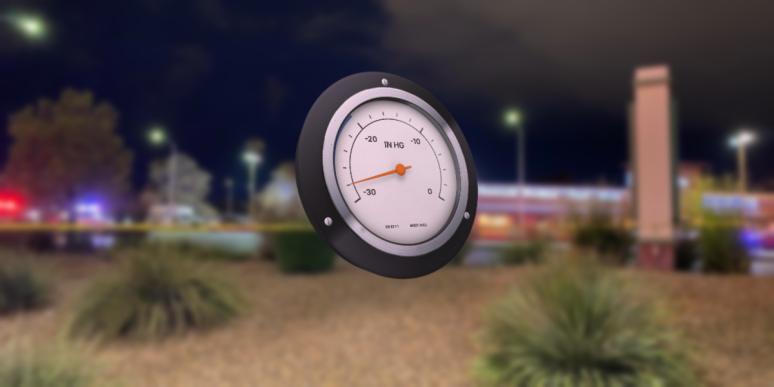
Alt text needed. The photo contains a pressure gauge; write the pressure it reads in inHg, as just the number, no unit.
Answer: -28
